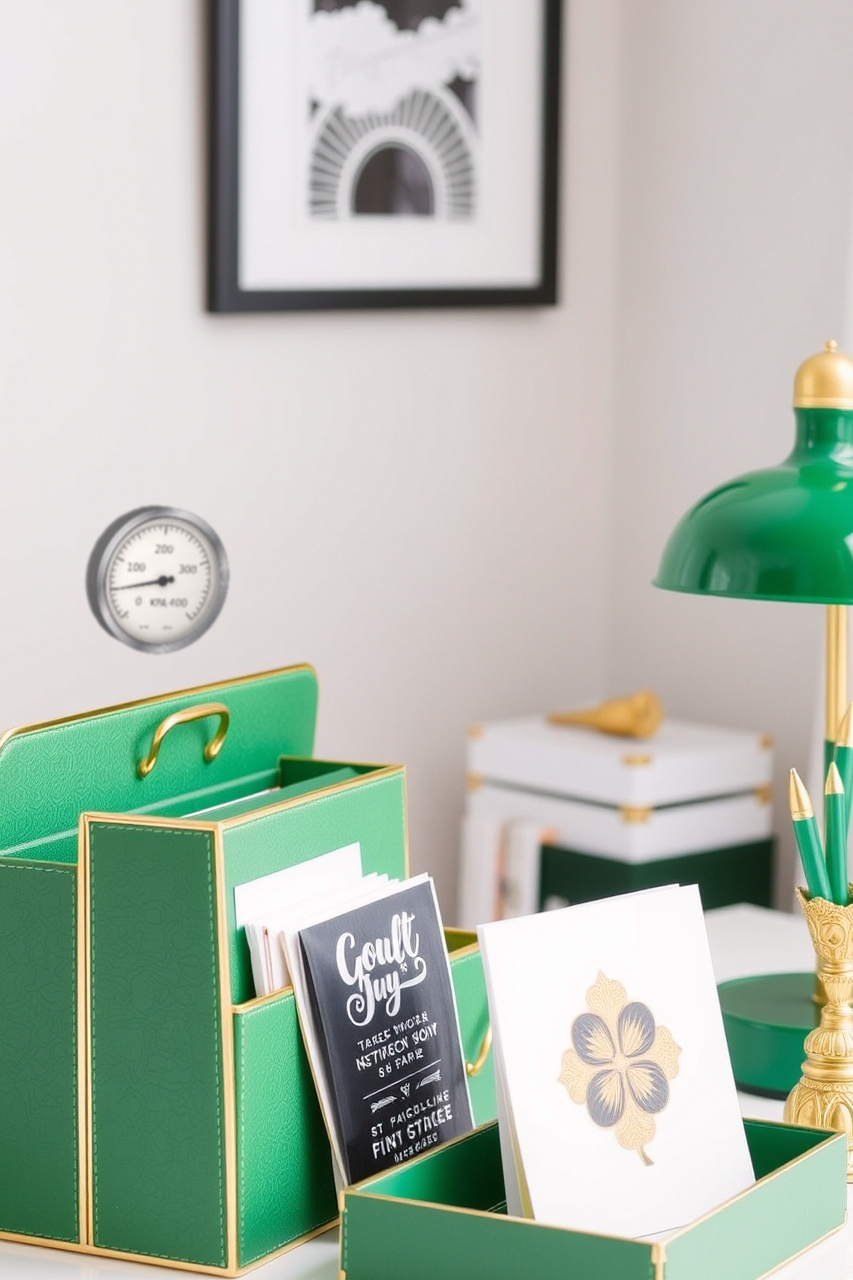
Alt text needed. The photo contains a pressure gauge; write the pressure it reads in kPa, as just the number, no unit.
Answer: 50
